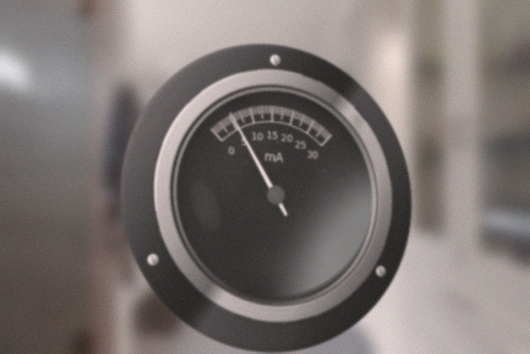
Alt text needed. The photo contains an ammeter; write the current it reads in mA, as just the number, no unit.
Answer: 5
